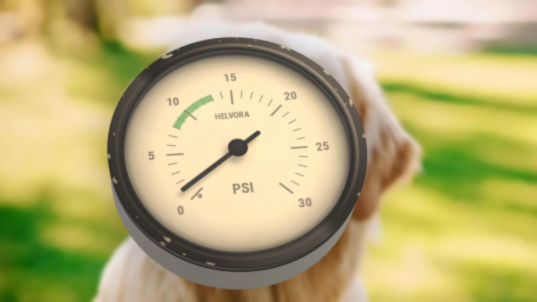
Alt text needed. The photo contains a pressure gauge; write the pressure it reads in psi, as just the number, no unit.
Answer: 1
